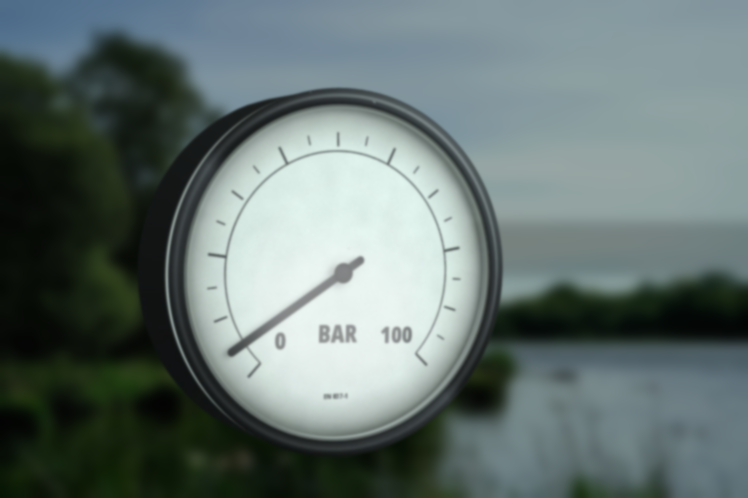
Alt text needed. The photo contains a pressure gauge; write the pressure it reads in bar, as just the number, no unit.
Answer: 5
